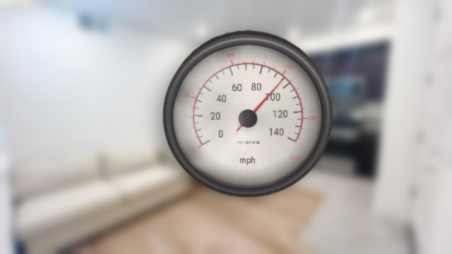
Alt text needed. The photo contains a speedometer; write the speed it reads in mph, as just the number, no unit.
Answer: 95
